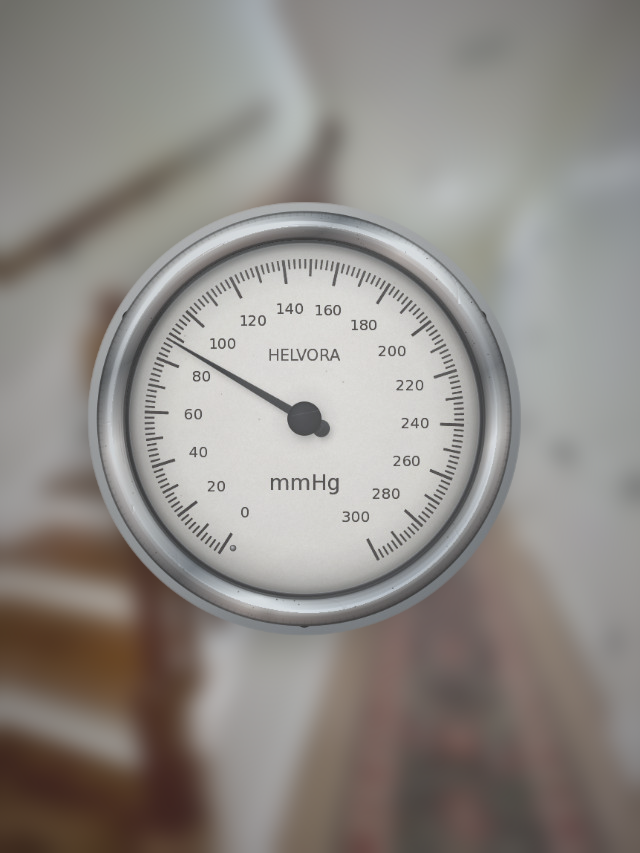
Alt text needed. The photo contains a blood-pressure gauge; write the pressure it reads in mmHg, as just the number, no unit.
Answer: 88
